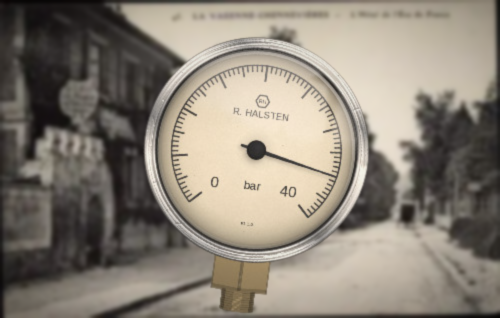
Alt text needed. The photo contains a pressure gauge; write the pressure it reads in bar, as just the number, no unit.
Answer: 35
